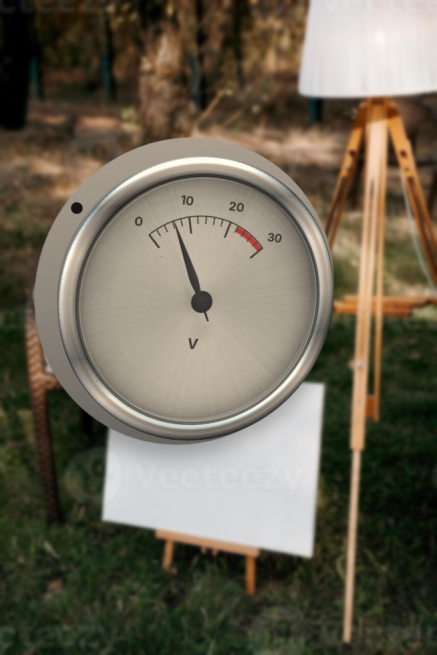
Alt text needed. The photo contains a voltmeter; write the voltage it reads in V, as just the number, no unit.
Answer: 6
